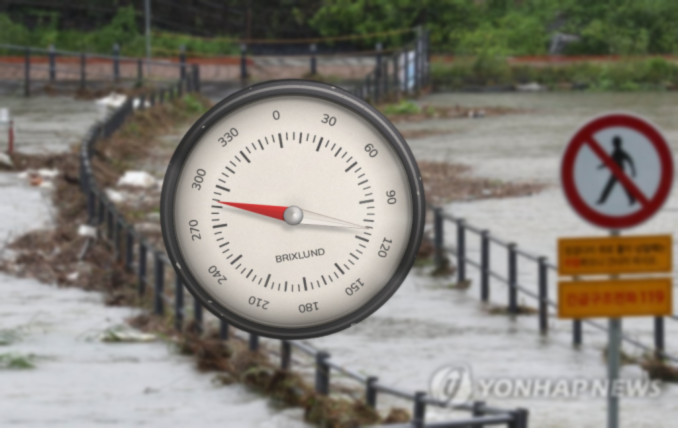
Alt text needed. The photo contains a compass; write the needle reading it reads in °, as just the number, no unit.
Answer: 290
